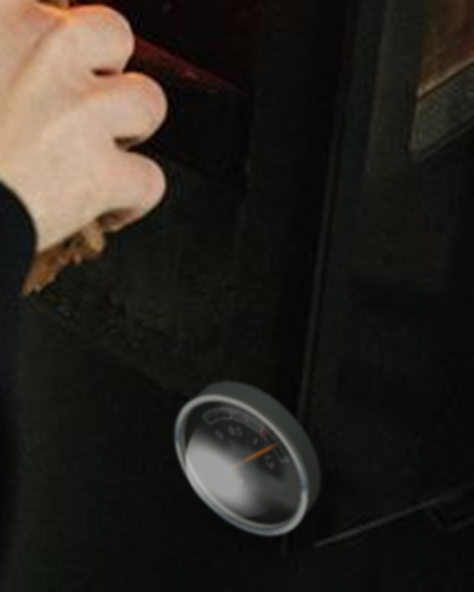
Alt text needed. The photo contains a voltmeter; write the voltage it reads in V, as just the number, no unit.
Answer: 1.25
